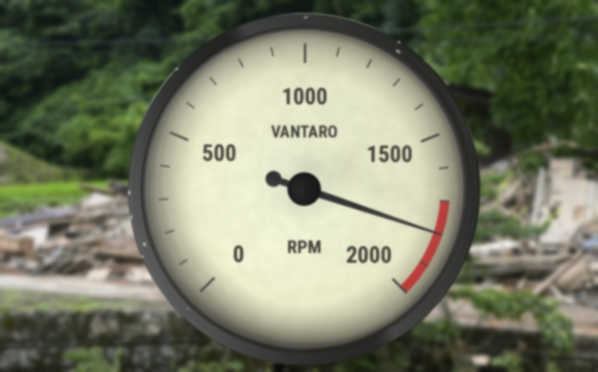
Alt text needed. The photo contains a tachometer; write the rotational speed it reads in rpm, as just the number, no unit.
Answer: 1800
